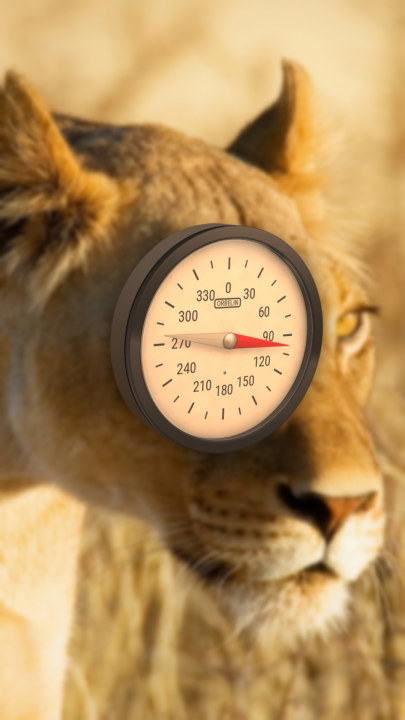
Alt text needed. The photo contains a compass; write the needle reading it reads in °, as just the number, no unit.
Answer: 97.5
